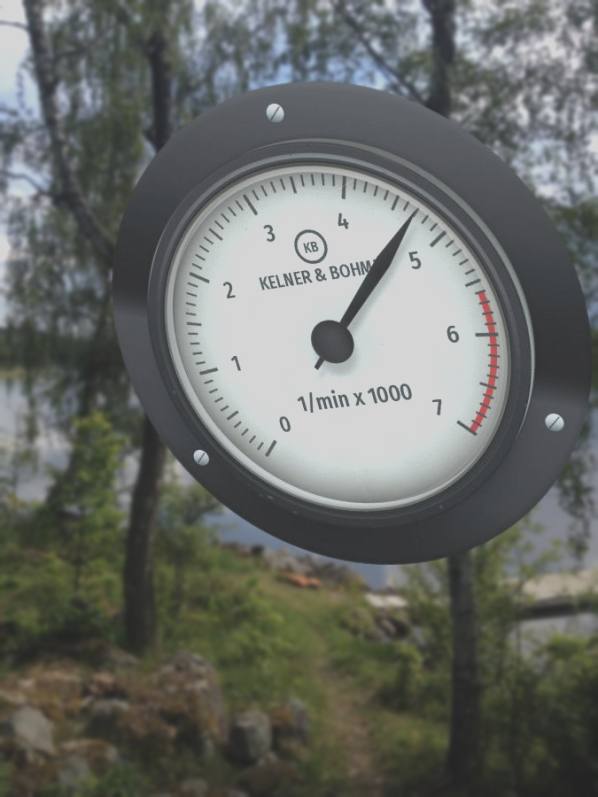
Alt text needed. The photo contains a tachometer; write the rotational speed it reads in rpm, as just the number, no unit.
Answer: 4700
